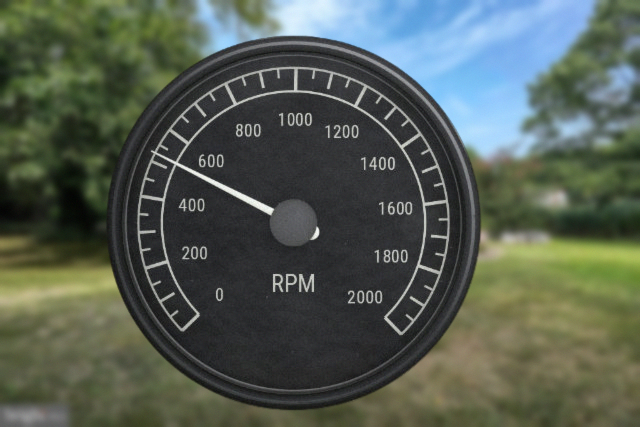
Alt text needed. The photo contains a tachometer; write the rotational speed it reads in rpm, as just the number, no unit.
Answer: 525
